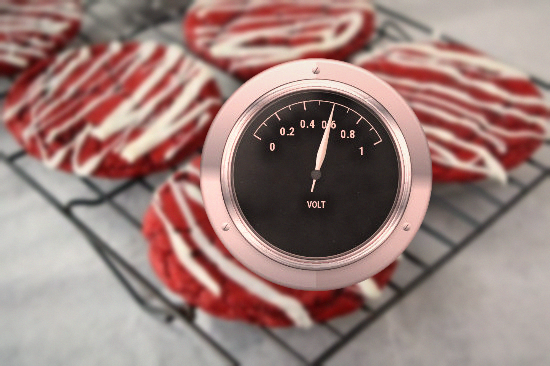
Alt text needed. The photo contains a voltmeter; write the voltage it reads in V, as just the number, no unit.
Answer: 0.6
